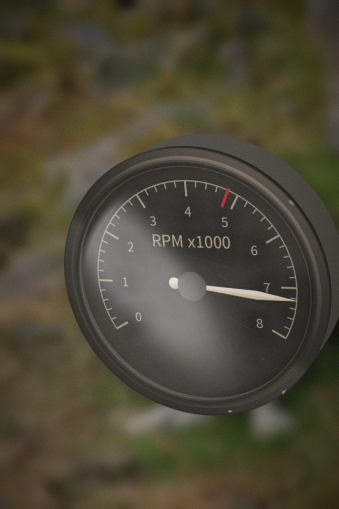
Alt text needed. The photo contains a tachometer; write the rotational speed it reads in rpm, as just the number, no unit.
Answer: 7200
